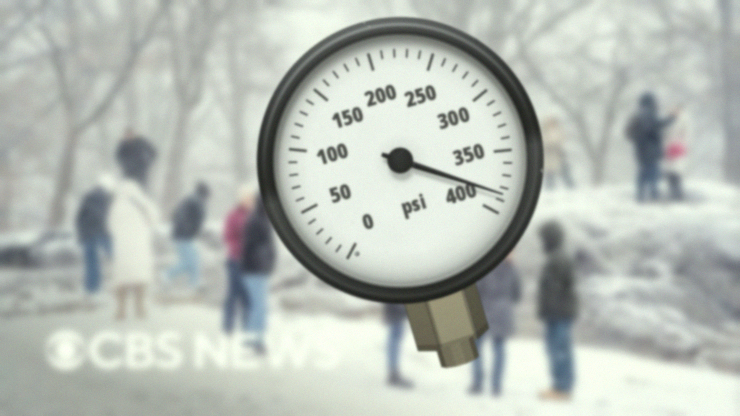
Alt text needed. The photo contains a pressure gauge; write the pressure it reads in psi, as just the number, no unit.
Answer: 385
